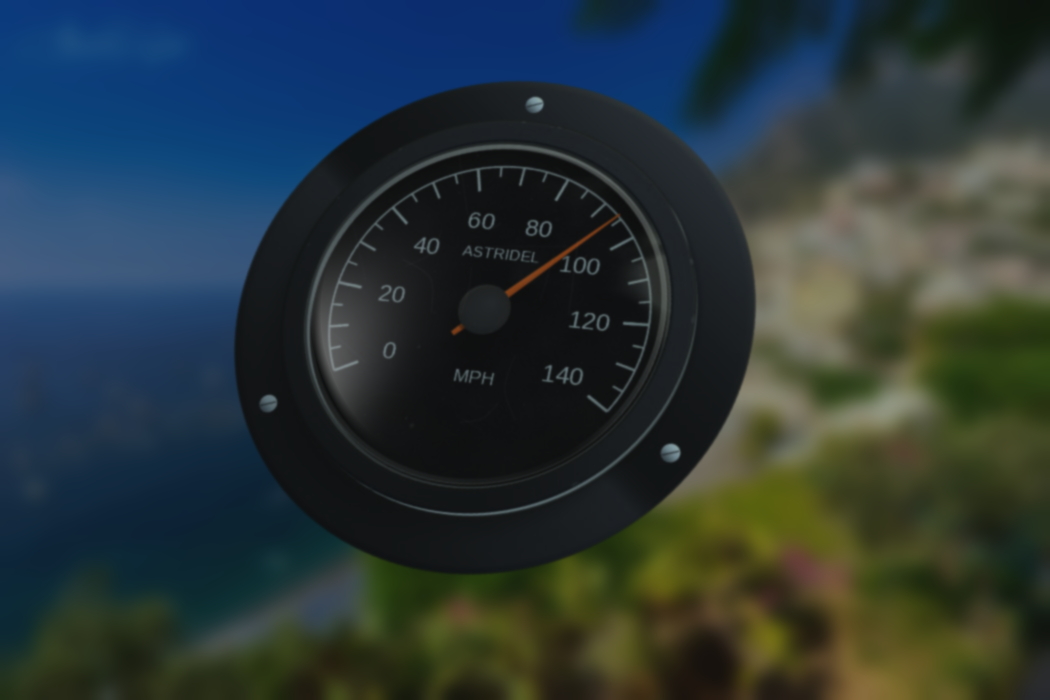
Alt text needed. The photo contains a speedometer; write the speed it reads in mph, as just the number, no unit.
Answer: 95
